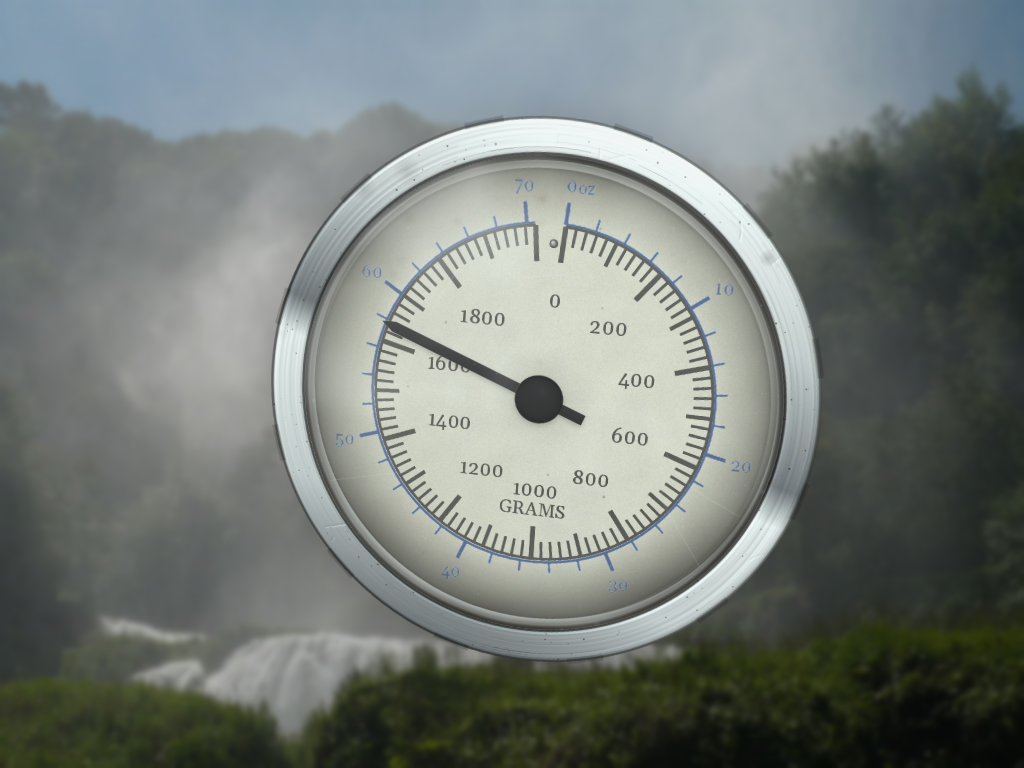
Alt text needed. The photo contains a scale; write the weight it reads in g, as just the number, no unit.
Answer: 1640
